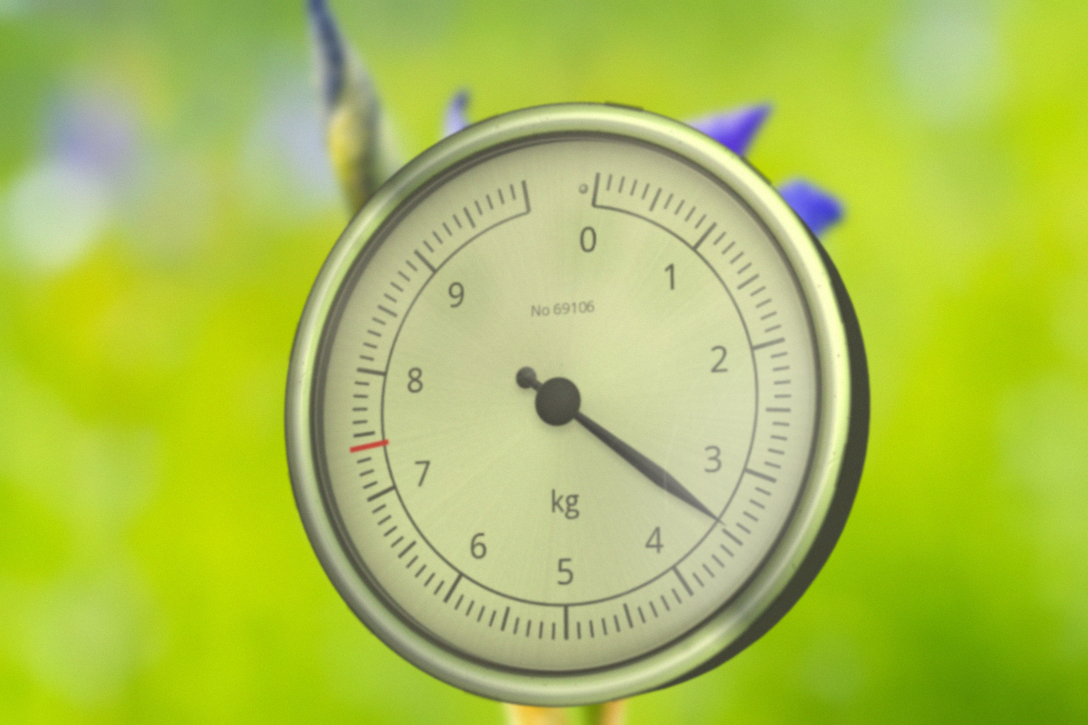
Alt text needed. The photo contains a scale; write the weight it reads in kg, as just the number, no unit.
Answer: 3.45
